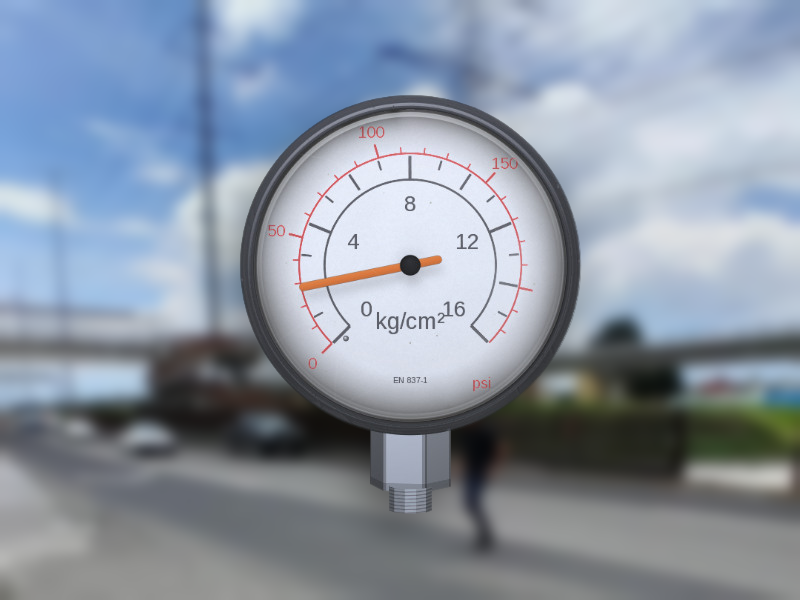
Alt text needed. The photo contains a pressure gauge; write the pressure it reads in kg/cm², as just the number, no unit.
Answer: 2
